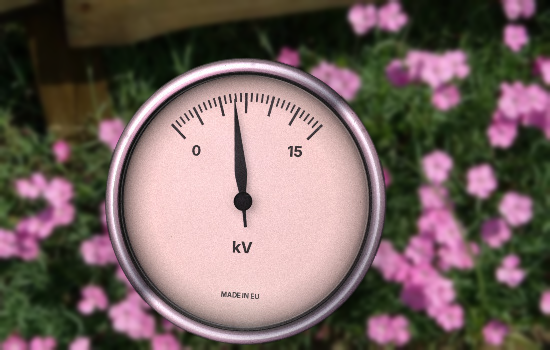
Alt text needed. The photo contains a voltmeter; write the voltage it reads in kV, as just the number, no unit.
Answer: 6.5
